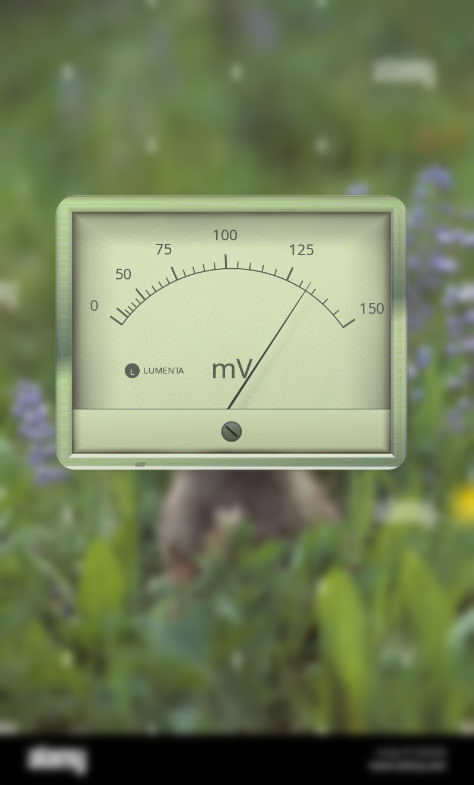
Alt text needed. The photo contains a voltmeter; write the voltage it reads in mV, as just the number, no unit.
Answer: 132.5
